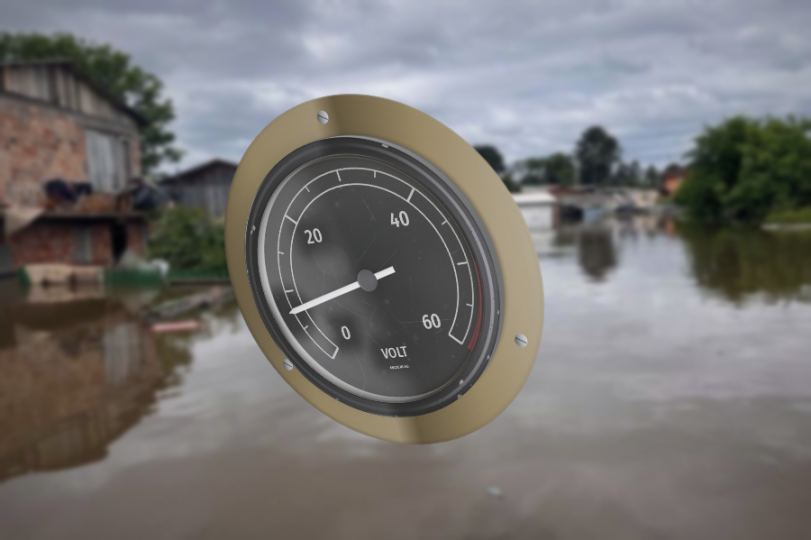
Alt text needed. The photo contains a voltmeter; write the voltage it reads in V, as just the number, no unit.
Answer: 7.5
